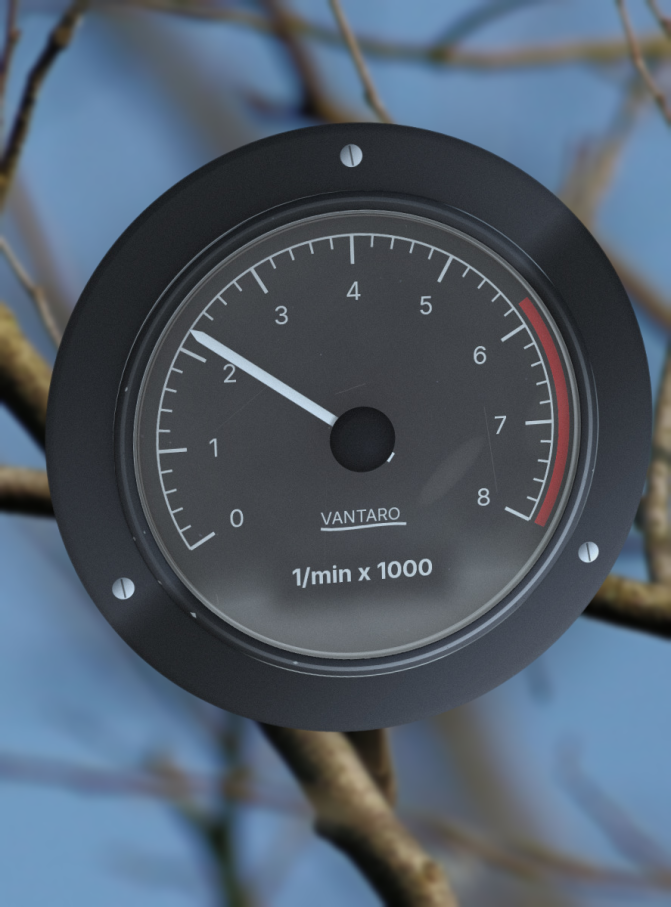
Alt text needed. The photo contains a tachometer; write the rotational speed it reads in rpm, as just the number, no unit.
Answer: 2200
